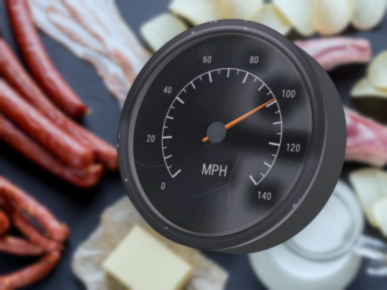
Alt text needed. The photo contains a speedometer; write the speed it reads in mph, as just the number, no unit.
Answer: 100
